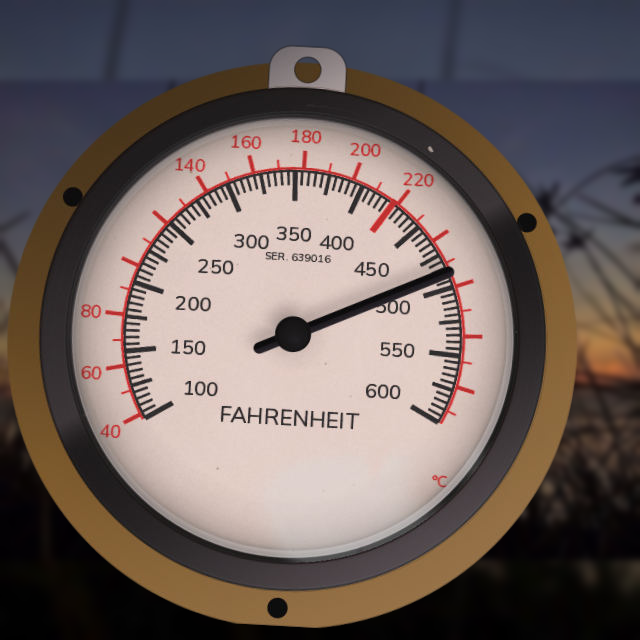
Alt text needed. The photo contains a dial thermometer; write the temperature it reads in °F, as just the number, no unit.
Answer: 490
